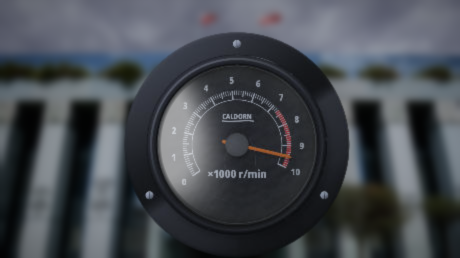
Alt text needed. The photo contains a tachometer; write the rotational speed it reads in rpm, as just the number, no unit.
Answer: 9500
